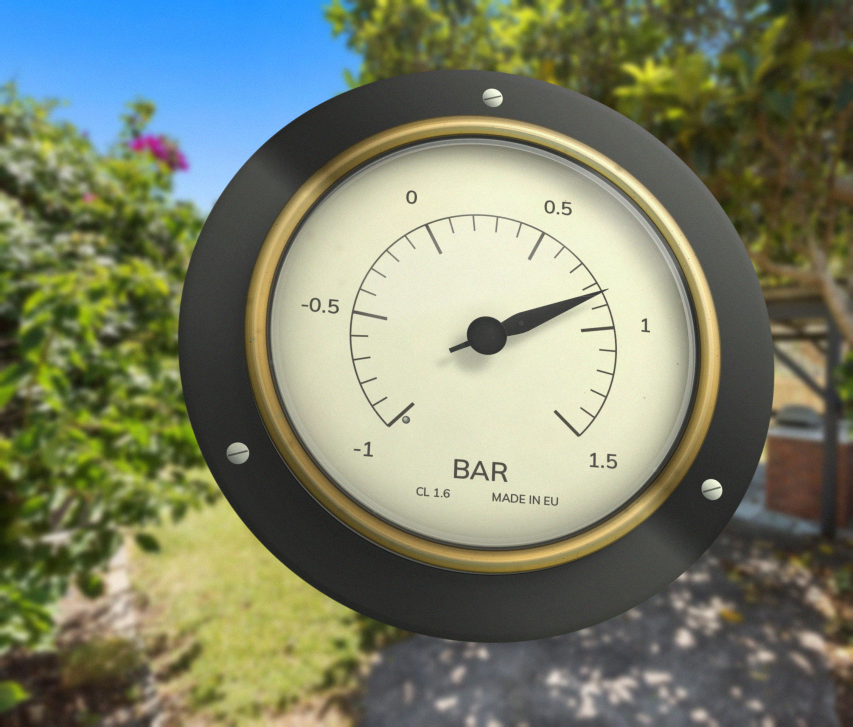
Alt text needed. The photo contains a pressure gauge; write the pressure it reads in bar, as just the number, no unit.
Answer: 0.85
